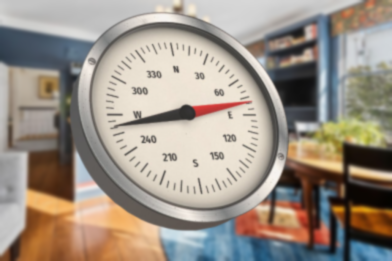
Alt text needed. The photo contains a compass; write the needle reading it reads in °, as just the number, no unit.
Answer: 80
